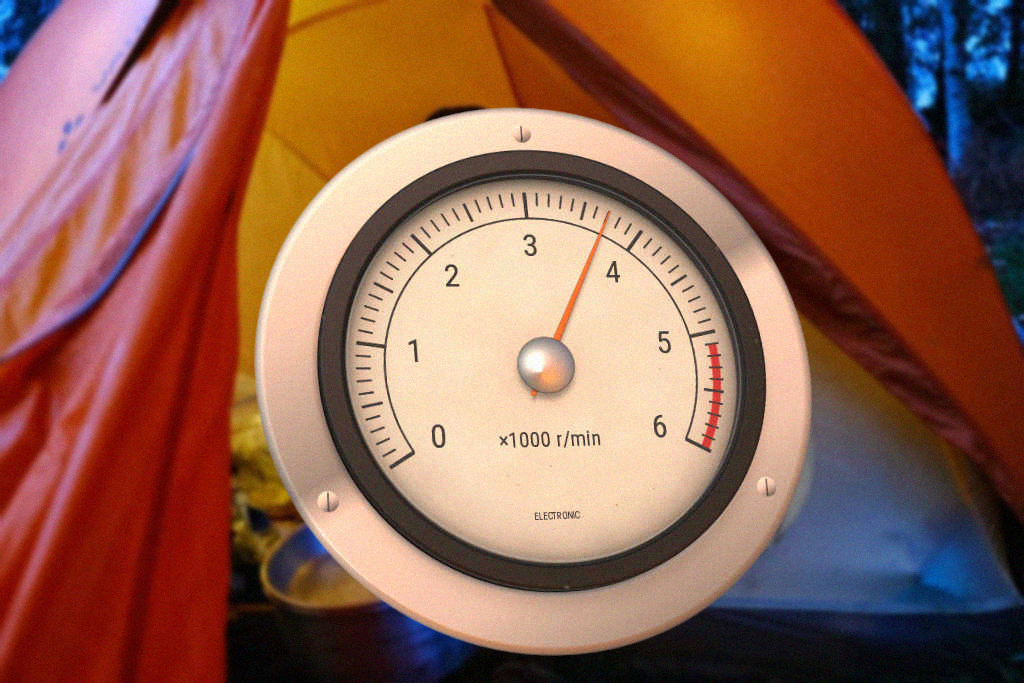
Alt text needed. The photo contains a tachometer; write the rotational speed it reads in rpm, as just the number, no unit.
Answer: 3700
